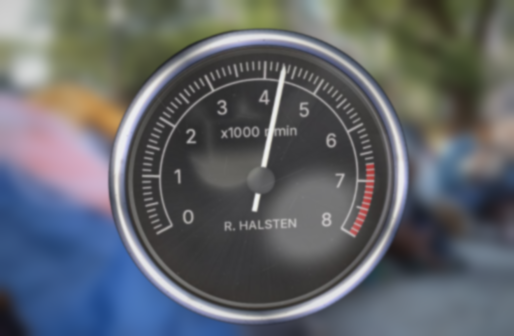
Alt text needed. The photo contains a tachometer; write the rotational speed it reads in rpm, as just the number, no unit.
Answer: 4300
